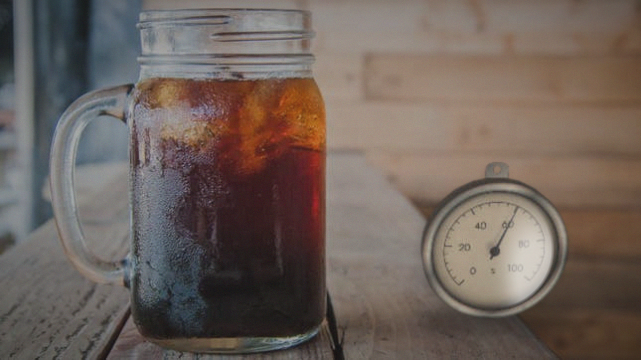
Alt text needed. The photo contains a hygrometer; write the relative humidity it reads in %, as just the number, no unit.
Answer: 60
